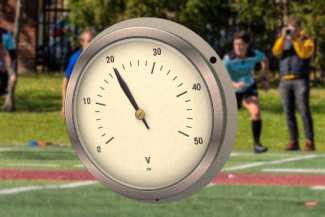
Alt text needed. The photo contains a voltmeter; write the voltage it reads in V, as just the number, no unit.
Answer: 20
